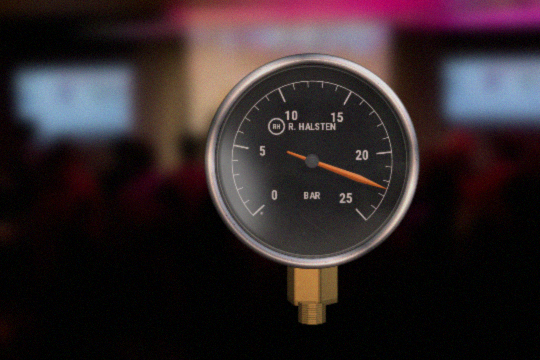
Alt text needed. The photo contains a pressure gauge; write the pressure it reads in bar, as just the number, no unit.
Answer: 22.5
